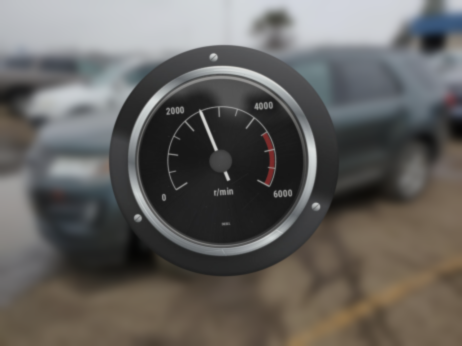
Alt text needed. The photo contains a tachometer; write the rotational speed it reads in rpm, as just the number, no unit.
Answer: 2500
